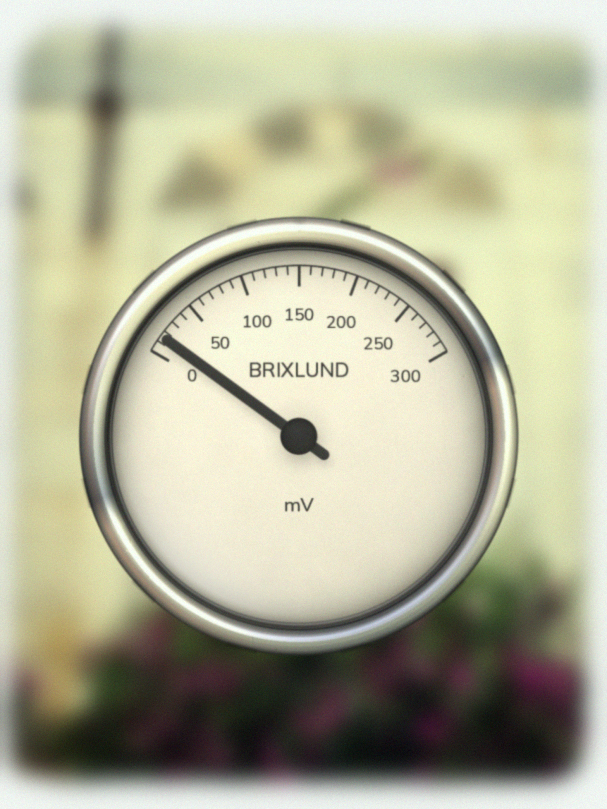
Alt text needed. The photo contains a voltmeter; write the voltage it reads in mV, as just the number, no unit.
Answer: 15
